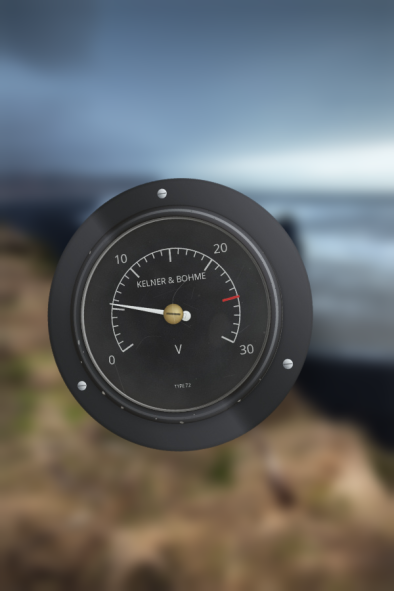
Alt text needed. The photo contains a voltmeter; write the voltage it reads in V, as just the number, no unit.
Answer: 5.5
